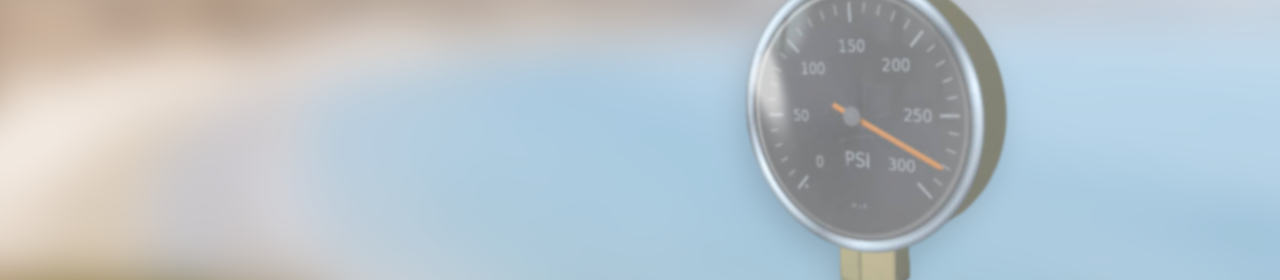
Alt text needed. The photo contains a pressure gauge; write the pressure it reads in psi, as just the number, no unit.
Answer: 280
